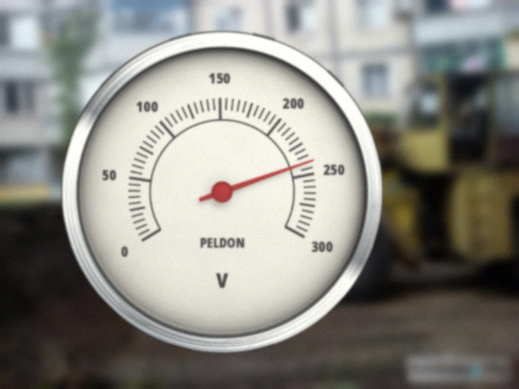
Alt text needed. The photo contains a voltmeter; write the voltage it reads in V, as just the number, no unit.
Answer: 240
